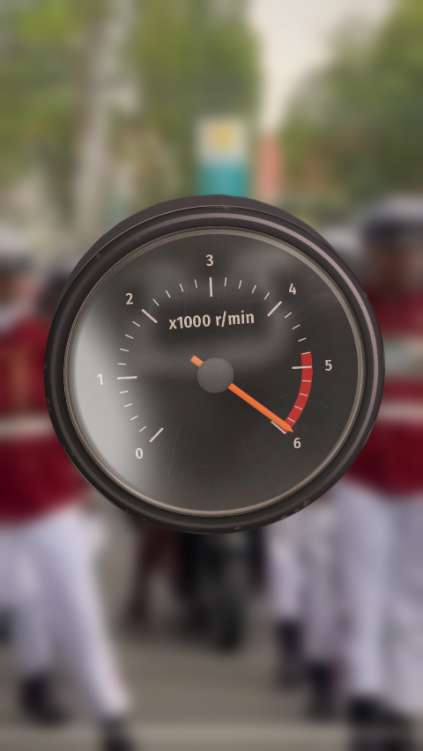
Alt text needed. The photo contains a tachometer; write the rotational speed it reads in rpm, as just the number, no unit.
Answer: 5900
